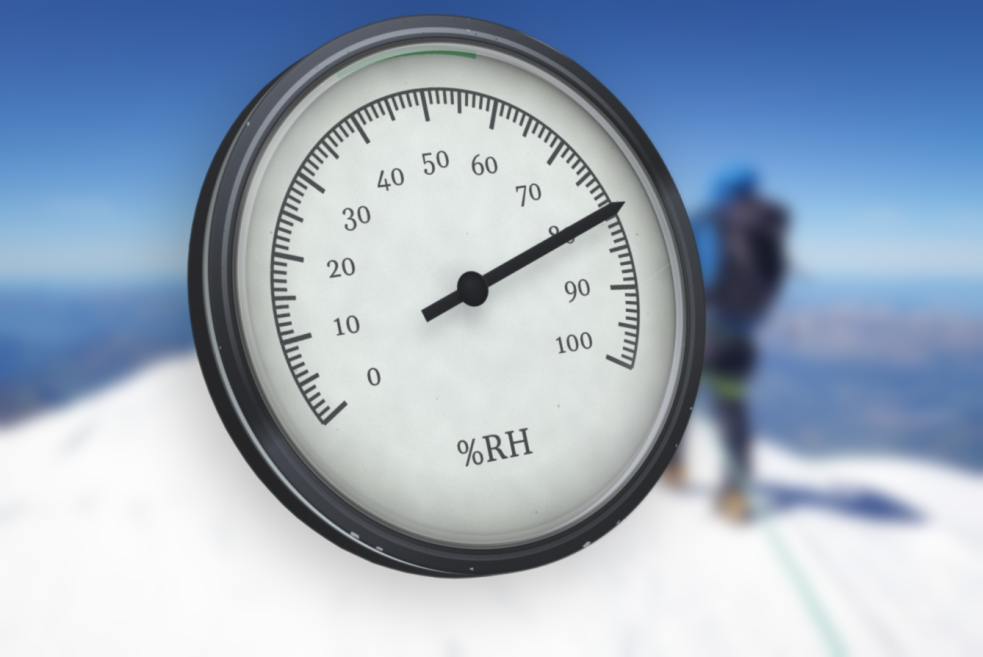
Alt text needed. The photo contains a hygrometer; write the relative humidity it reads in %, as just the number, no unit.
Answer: 80
